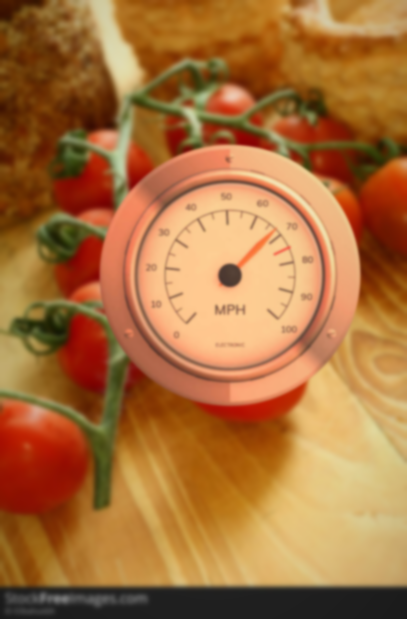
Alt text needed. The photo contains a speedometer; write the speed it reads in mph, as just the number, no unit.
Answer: 67.5
